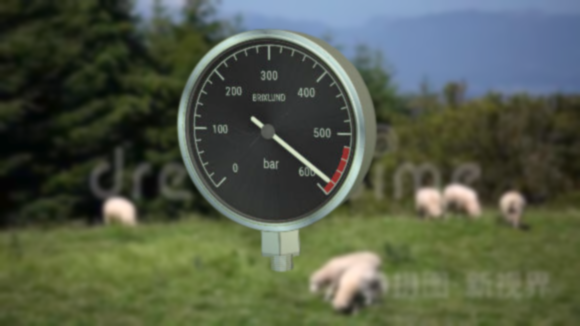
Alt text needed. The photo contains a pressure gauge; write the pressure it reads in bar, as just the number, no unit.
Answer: 580
